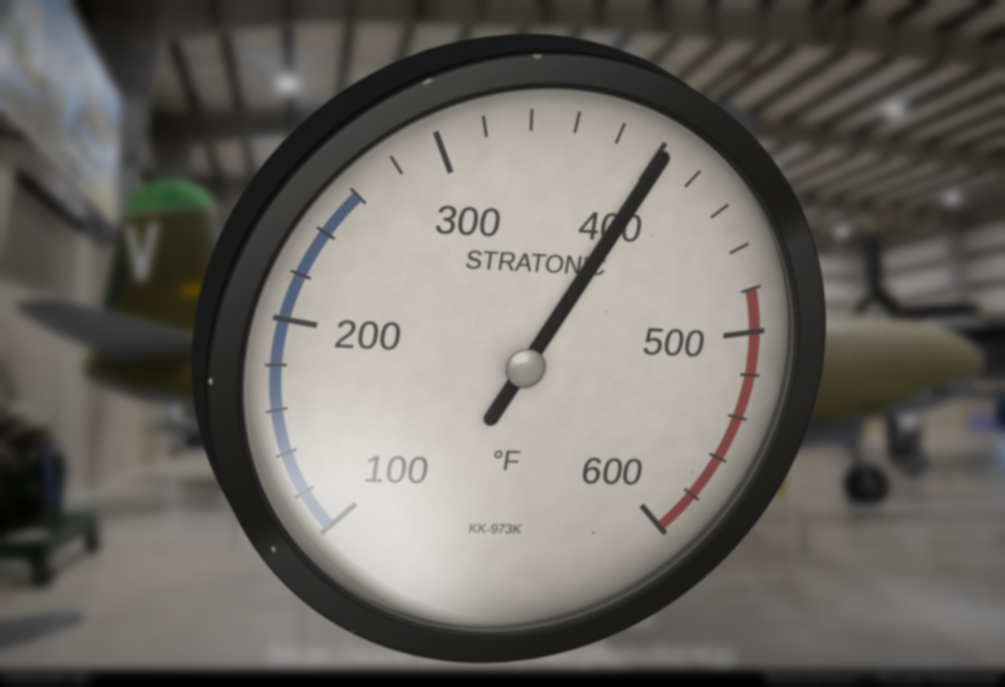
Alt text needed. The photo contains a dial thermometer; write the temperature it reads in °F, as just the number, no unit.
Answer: 400
